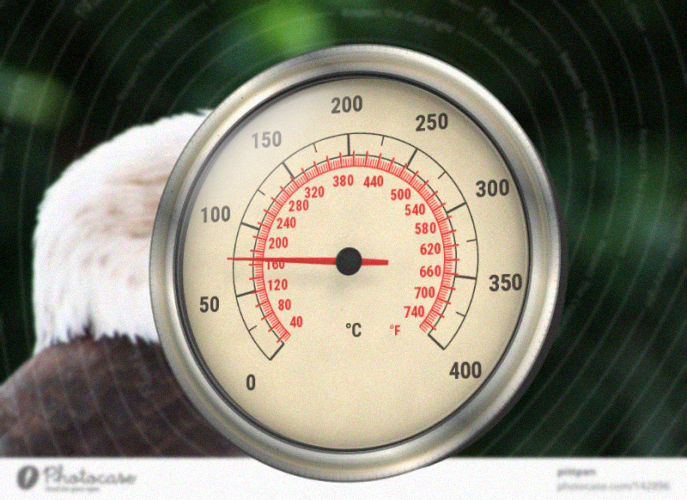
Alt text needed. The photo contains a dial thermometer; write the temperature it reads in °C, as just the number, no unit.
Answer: 75
